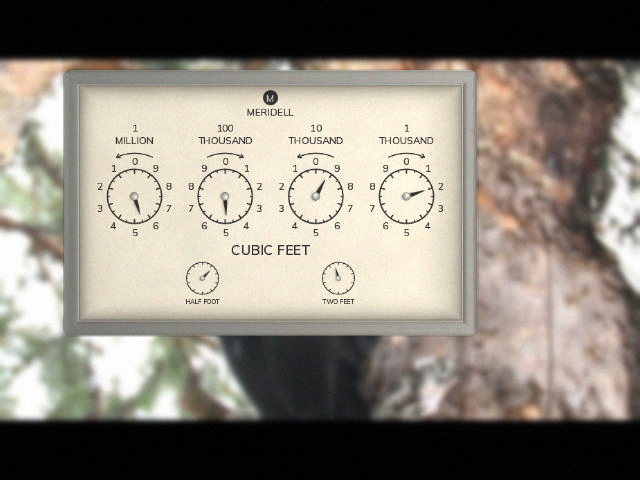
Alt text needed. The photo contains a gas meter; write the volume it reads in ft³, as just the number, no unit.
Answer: 549200
